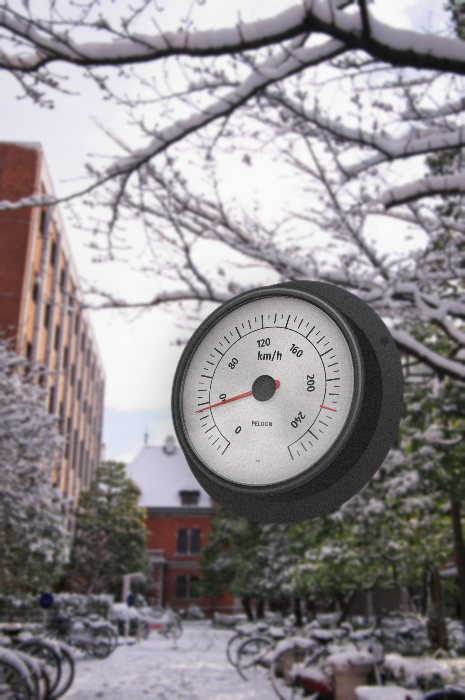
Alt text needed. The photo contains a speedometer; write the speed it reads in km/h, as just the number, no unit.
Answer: 35
